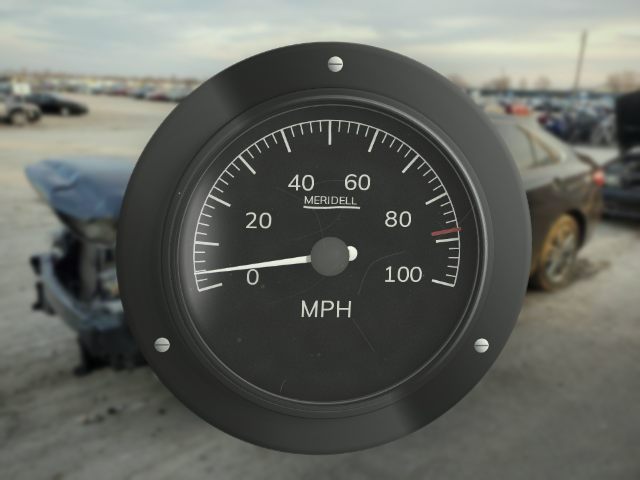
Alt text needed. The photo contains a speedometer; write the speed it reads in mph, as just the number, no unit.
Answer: 4
